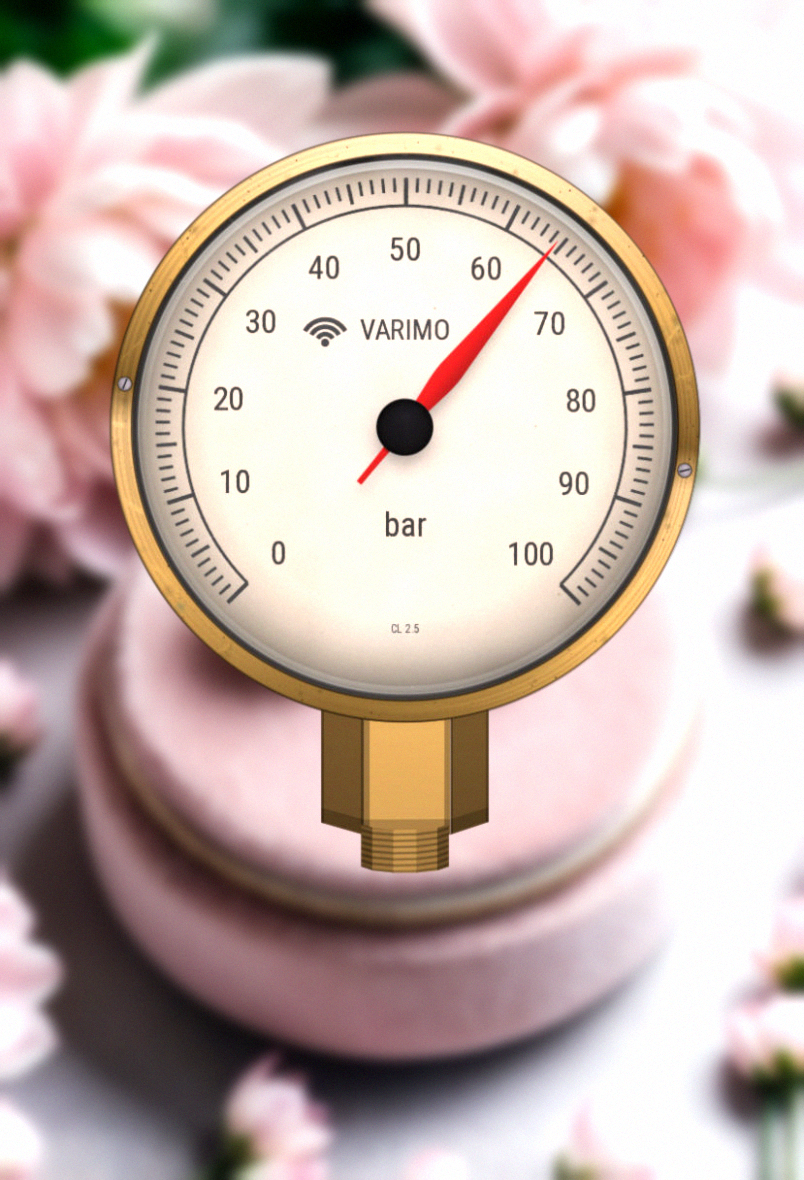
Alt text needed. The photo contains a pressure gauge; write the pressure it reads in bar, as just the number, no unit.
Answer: 64.5
